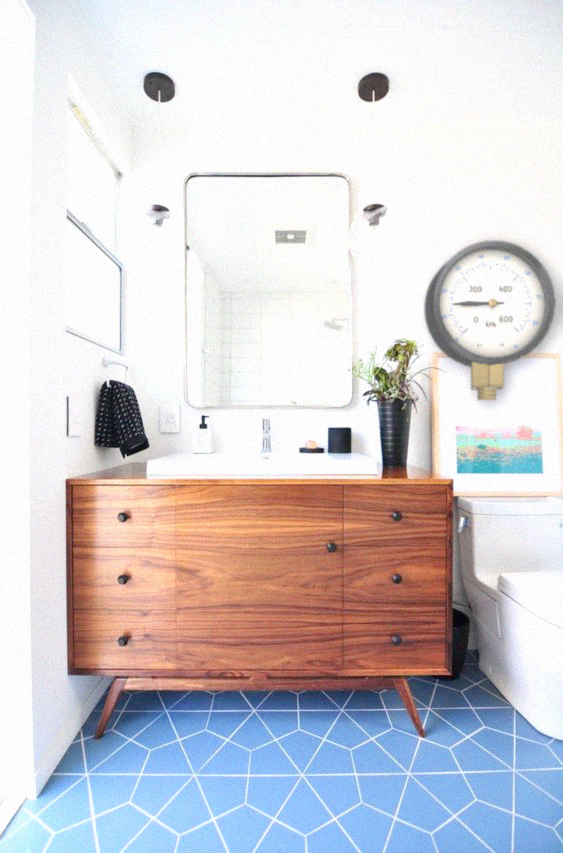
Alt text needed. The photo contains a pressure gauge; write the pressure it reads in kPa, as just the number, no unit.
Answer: 100
